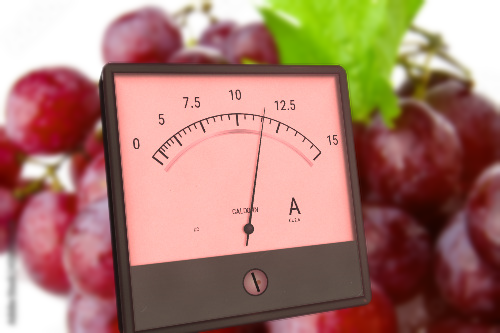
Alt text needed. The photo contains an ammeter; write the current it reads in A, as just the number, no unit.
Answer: 11.5
